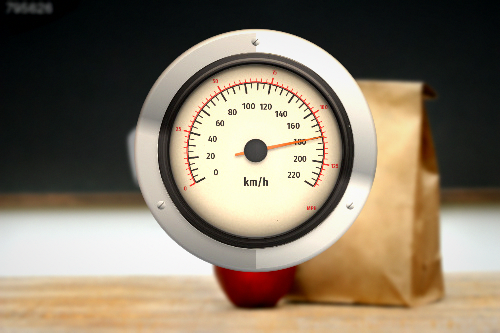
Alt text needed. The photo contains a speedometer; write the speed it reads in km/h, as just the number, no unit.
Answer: 180
